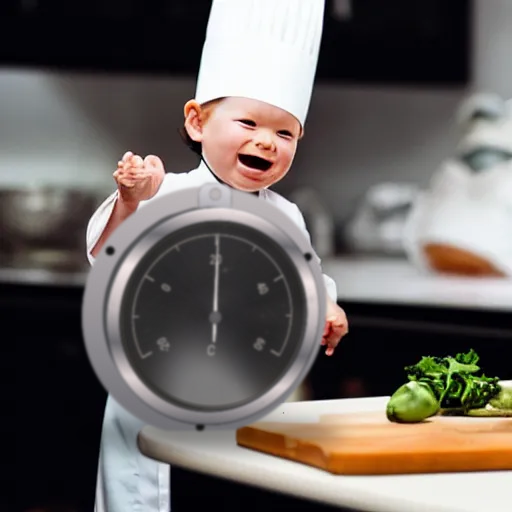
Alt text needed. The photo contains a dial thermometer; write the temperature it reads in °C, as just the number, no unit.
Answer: 20
